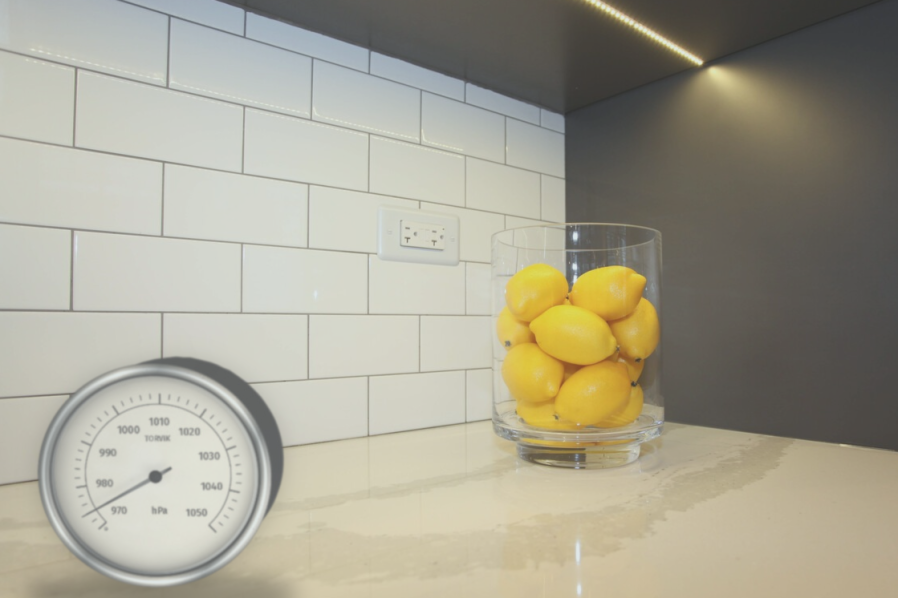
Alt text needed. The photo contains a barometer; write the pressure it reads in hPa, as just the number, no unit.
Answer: 974
